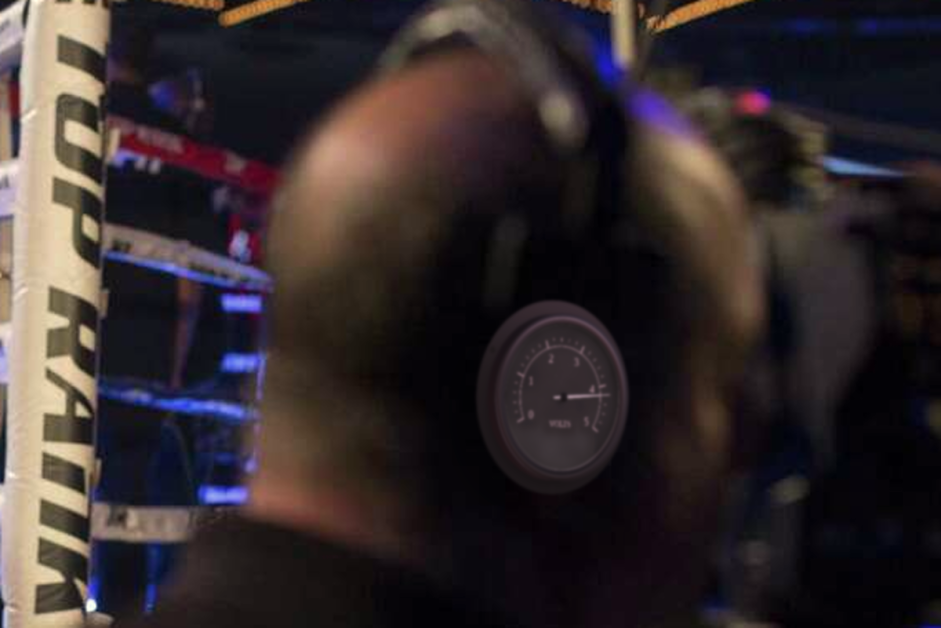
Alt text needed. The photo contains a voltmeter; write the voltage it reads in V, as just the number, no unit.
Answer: 4.2
